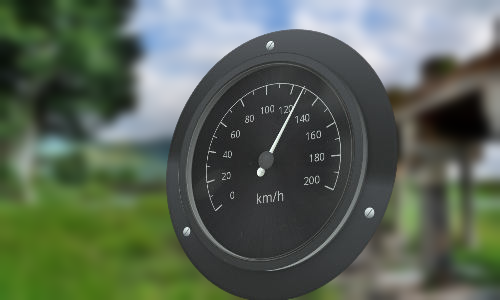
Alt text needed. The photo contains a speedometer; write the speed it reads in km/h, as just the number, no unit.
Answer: 130
